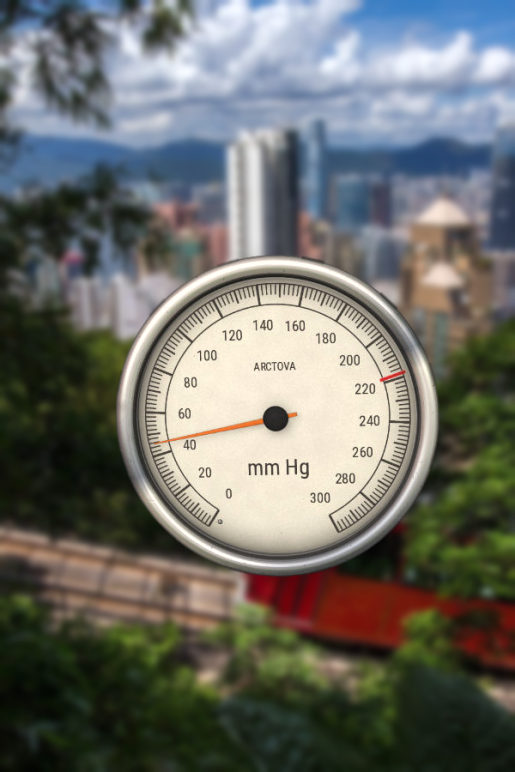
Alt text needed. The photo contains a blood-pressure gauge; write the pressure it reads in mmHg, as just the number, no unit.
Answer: 46
